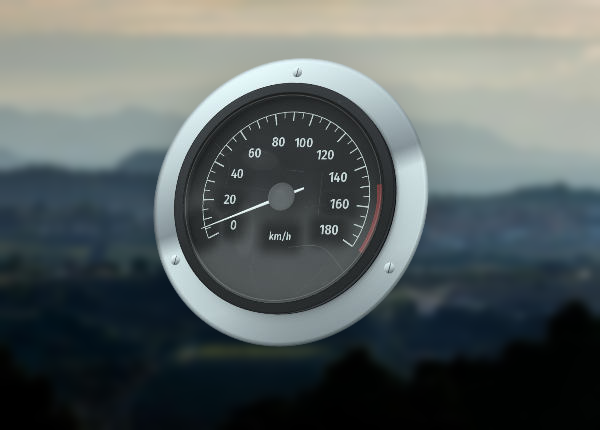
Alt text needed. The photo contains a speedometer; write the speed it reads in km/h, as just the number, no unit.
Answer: 5
